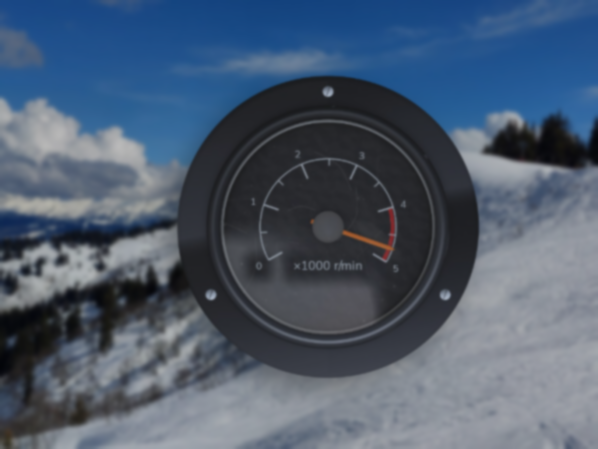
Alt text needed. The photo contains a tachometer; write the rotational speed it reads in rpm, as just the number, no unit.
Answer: 4750
